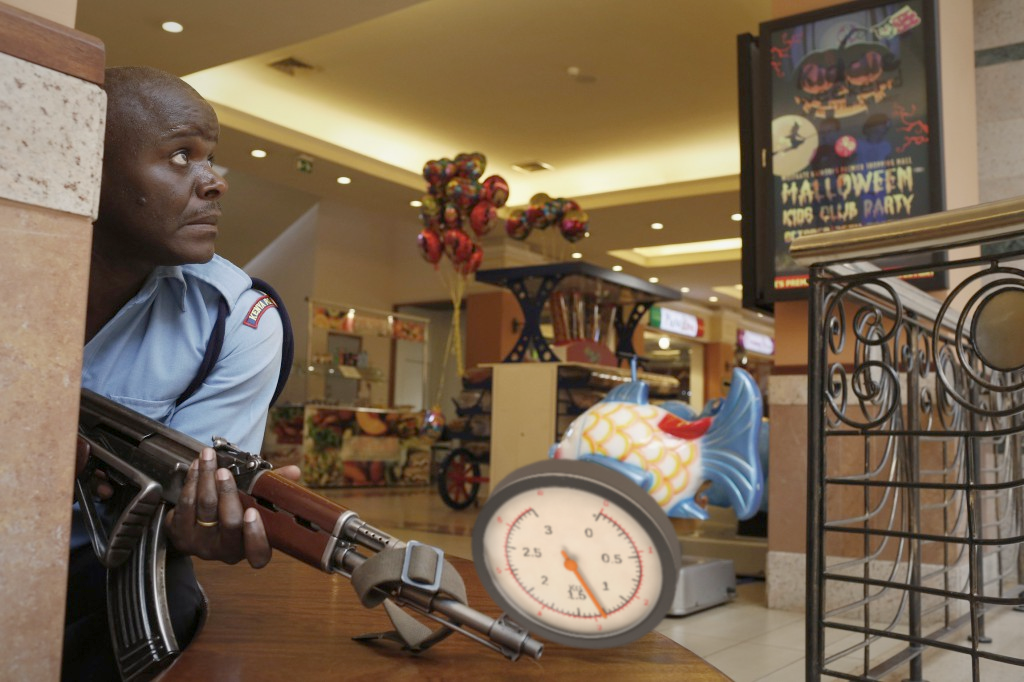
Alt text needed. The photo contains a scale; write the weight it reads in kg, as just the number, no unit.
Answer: 1.25
